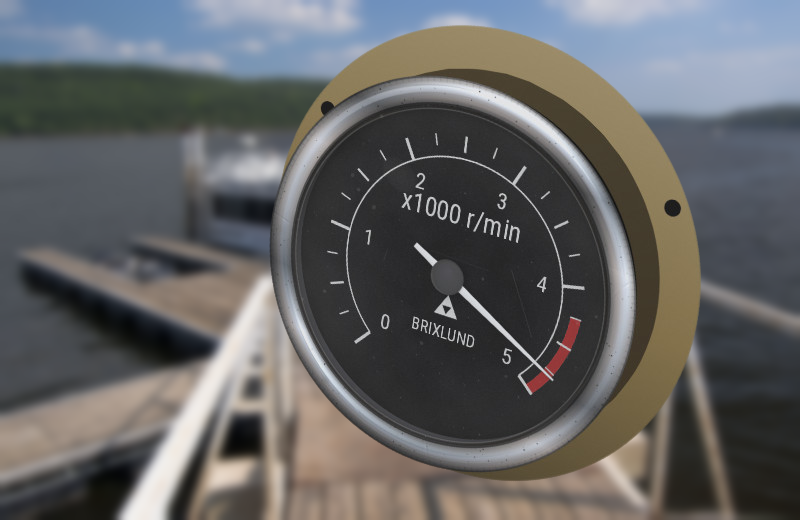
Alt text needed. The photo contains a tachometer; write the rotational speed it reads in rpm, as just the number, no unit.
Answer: 4750
